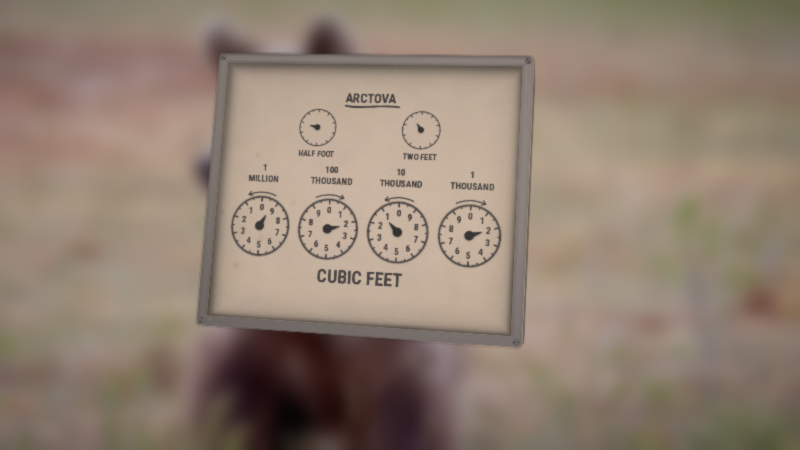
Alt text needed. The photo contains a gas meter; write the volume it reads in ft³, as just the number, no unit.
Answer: 921200
